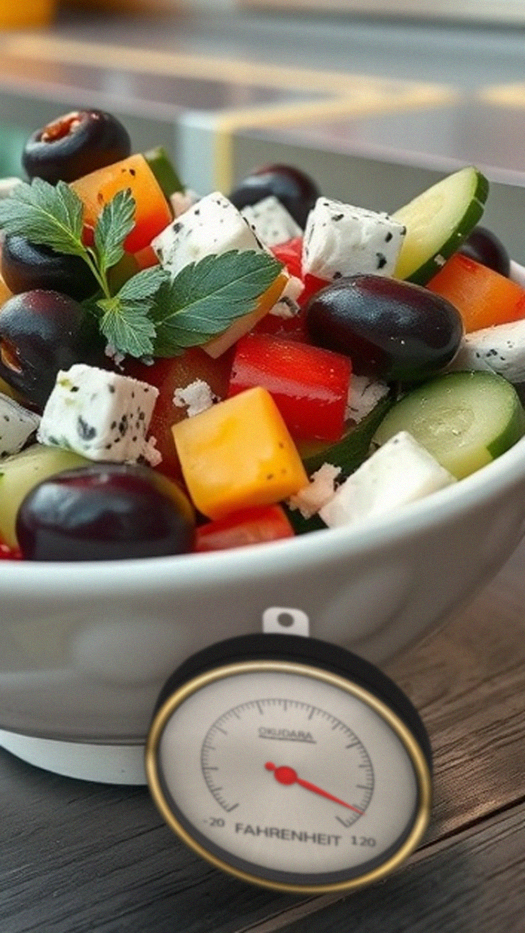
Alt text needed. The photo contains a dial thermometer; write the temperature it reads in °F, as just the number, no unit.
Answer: 110
